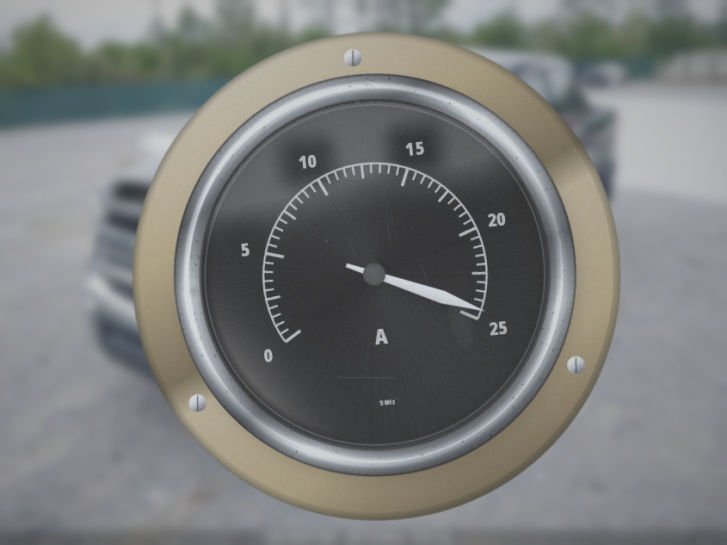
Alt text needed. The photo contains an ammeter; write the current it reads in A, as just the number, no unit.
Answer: 24.5
